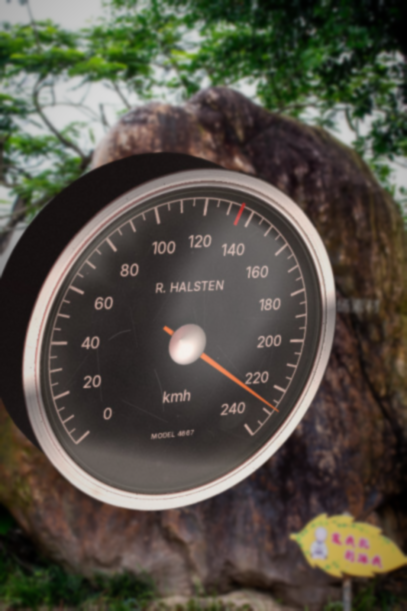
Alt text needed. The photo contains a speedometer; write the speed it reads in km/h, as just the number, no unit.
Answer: 227.5
